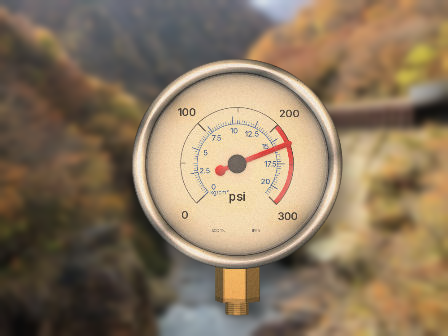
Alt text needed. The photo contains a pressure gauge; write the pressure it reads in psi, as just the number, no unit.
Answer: 225
